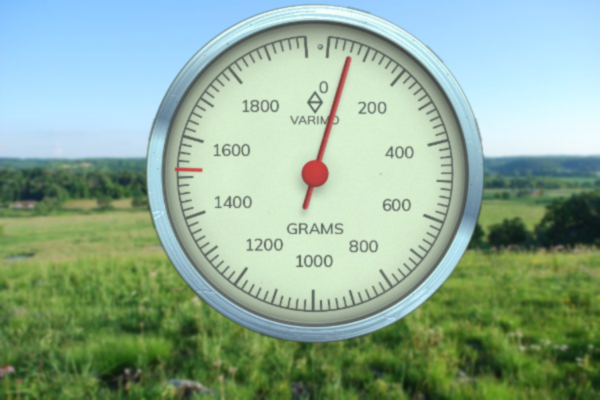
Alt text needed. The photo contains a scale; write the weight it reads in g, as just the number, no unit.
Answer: 60
